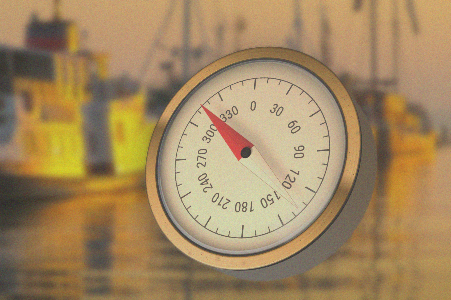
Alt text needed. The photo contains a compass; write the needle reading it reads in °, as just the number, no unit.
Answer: 315
